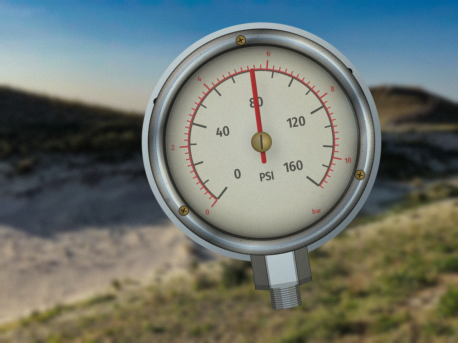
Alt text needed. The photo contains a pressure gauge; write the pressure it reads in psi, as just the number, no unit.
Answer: 80
